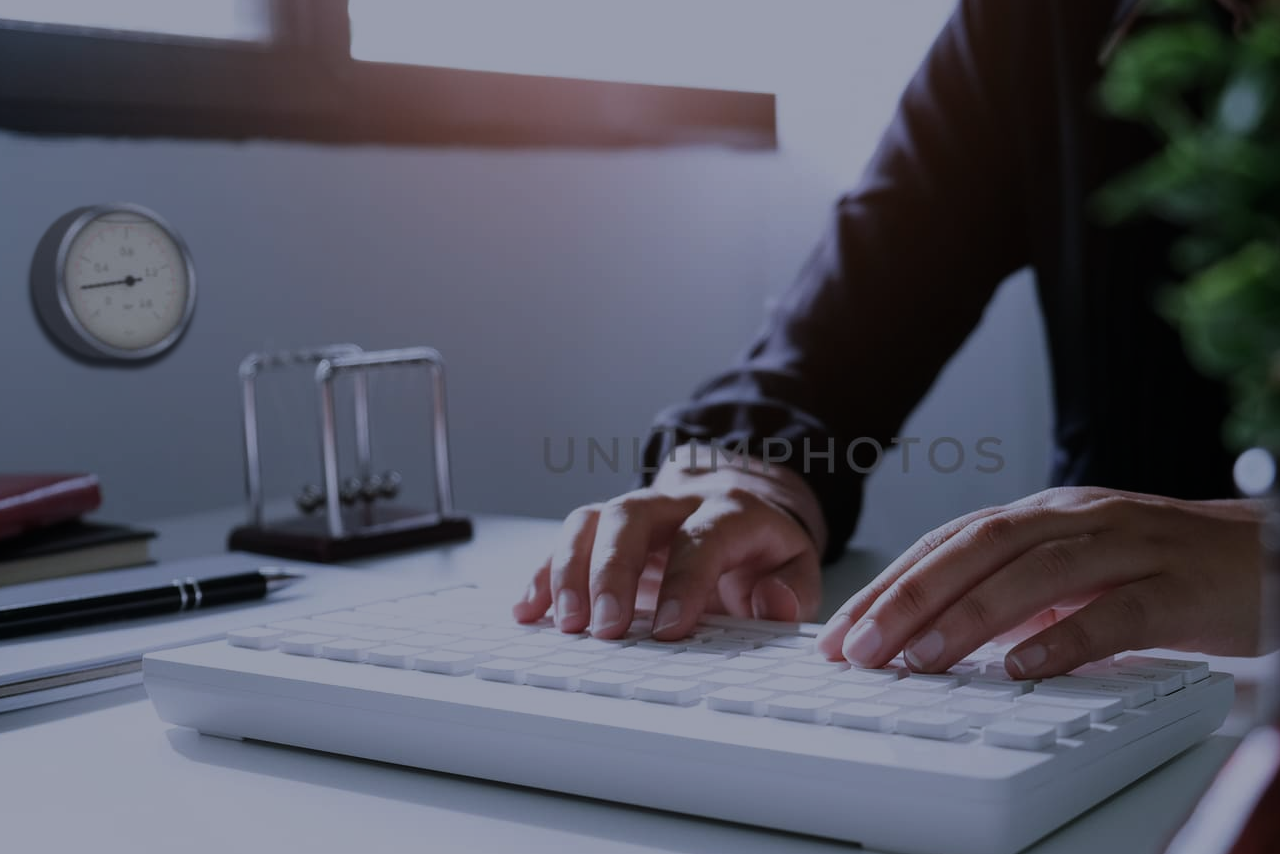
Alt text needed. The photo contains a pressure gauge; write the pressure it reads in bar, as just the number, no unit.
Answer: 0.2
